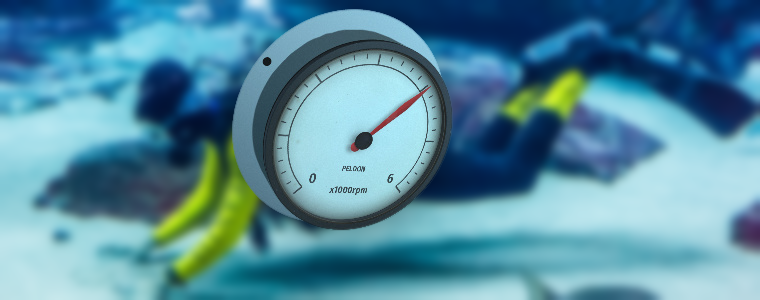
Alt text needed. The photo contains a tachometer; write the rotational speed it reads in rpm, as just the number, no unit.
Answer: 4000
